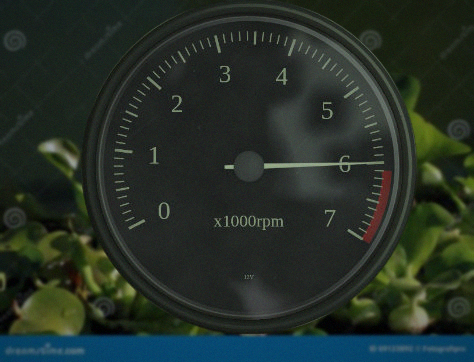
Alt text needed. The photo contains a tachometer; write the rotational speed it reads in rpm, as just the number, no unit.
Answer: 6000
